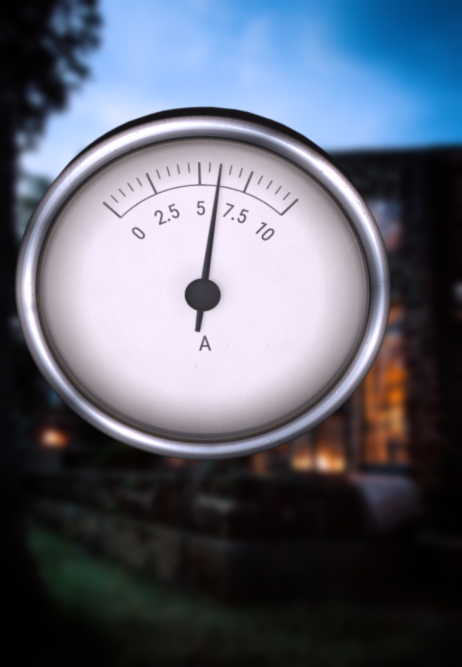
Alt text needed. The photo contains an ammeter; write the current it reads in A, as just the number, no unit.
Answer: 6
